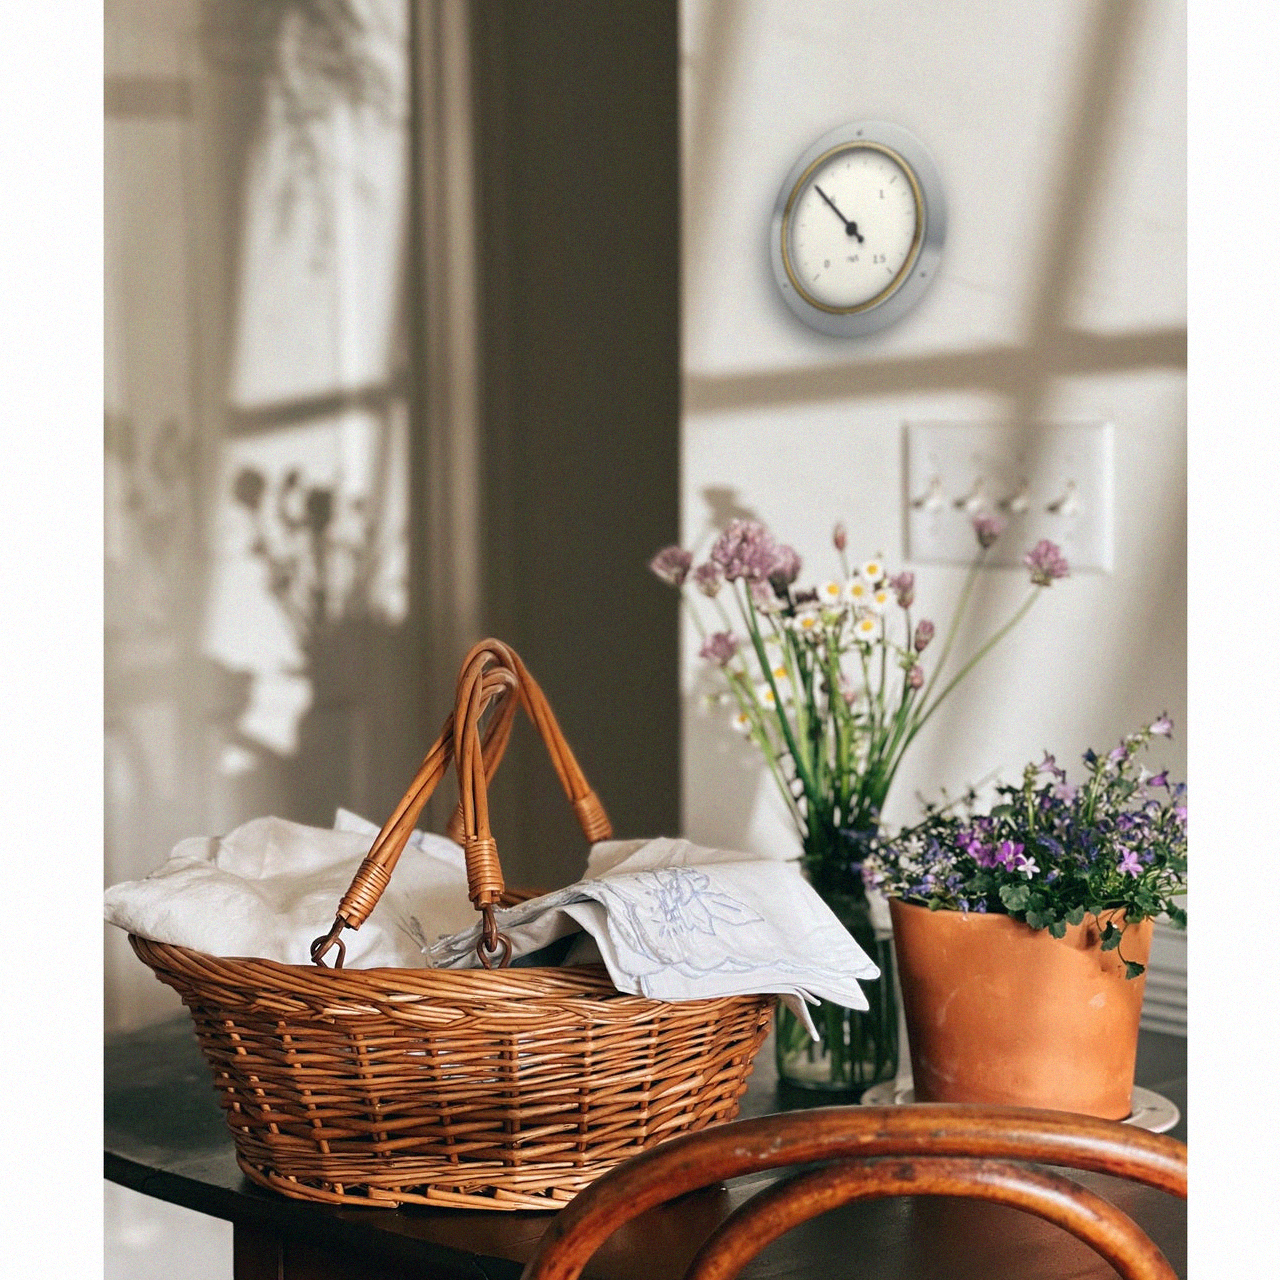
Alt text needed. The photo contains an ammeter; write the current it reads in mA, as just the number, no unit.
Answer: 0.5
